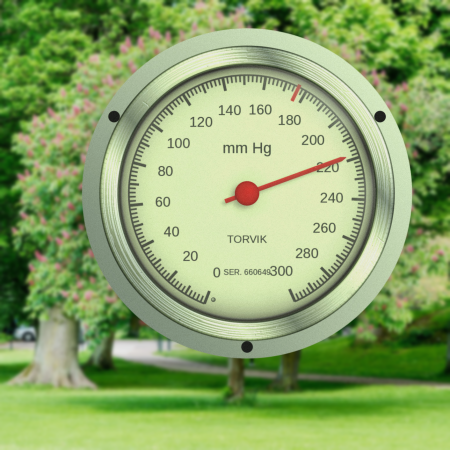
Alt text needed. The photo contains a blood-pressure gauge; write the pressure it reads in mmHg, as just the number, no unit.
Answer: 218
